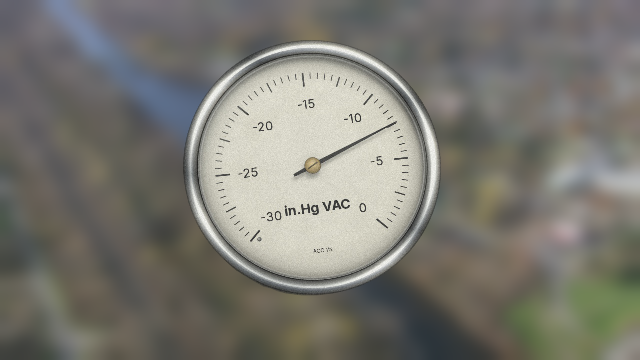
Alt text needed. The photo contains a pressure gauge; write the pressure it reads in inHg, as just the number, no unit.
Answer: -7.5
